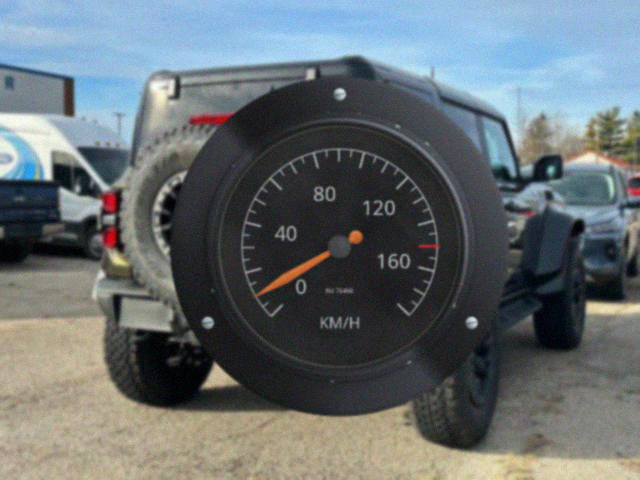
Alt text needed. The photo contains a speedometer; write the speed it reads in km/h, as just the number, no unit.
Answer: 10
